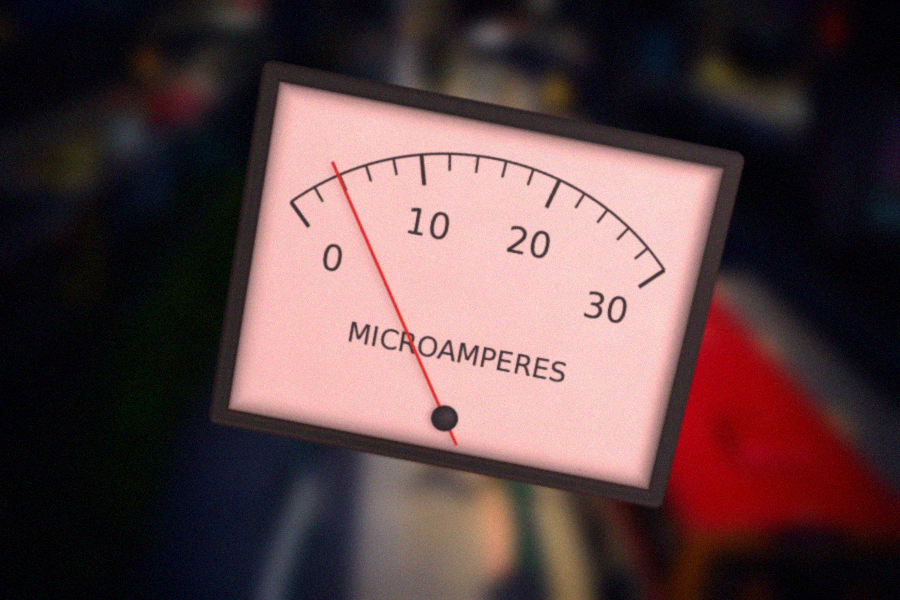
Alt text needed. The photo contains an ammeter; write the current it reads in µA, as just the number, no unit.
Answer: 4
